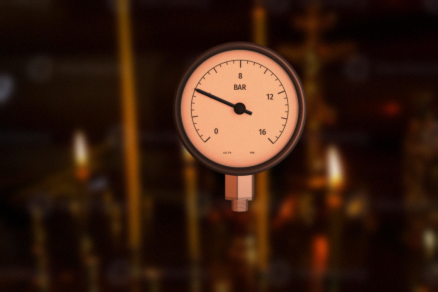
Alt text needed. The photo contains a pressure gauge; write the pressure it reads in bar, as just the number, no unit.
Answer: 4
